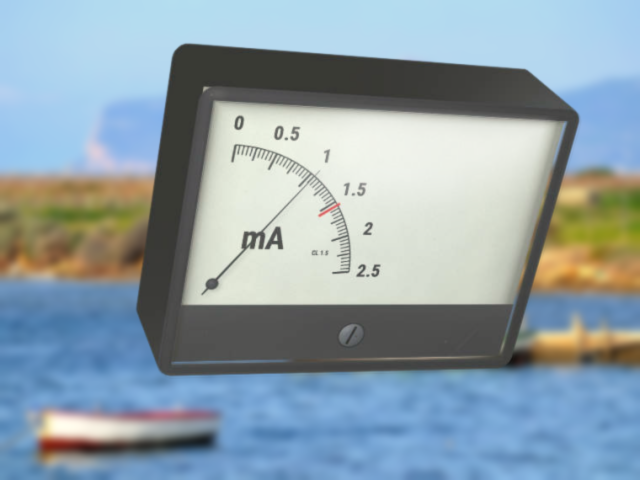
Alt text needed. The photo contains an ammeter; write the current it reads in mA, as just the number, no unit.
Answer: 1
